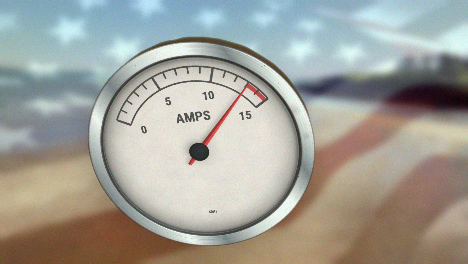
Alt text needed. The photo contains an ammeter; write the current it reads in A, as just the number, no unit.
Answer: 13
